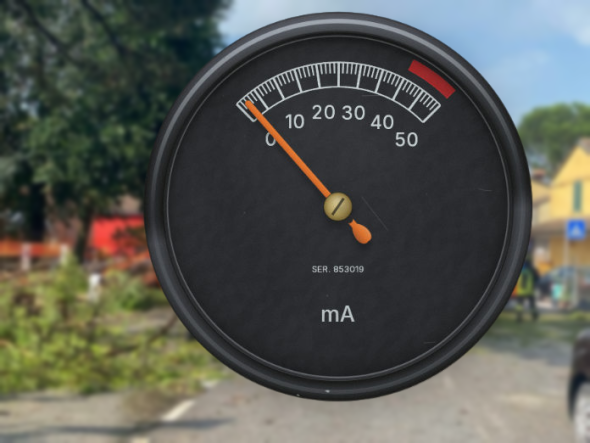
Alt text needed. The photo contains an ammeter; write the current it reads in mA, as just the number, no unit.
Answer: 2
